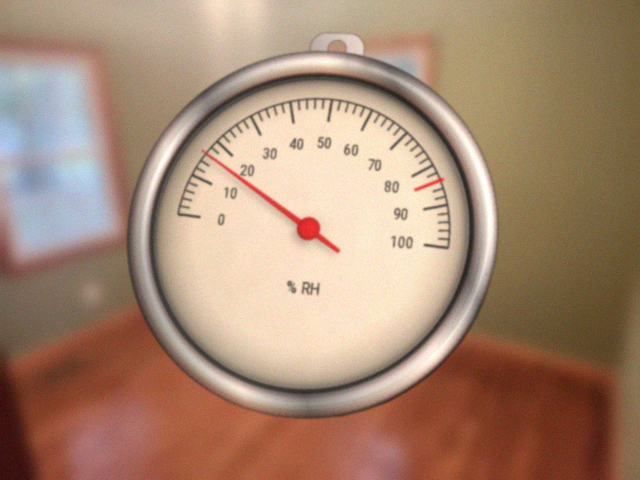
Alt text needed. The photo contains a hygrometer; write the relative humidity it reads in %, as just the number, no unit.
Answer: 16
